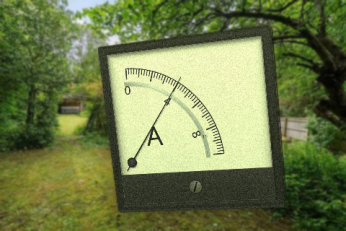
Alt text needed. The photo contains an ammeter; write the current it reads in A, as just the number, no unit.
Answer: 4
